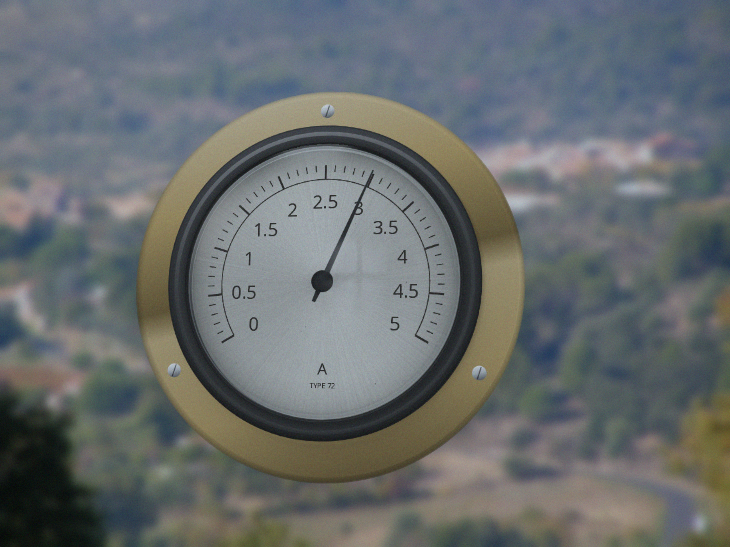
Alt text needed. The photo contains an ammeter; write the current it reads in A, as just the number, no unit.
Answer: 3
